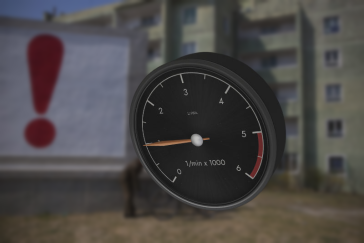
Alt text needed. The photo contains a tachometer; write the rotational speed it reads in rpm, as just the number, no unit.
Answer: 1000
